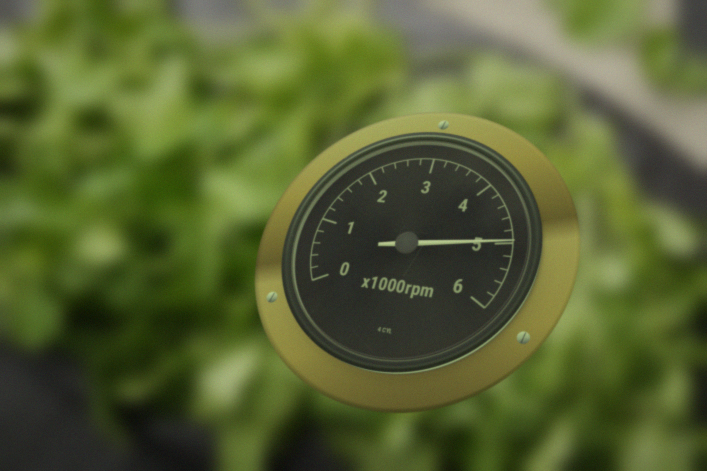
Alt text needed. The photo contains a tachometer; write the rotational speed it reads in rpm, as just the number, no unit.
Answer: 5000
